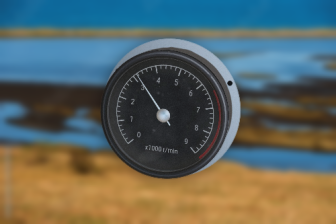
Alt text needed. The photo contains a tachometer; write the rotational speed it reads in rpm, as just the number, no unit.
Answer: 3200
